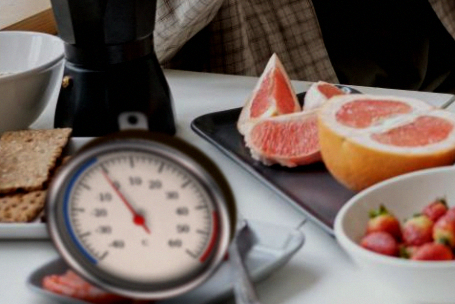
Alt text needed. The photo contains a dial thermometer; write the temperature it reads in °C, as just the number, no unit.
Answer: 0
